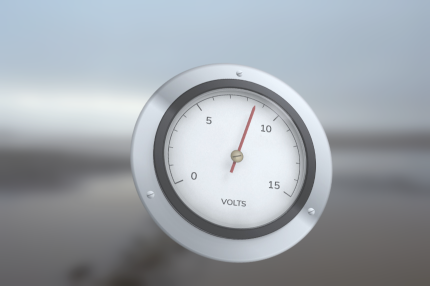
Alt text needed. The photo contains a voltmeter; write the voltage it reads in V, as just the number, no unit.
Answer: 8.5
